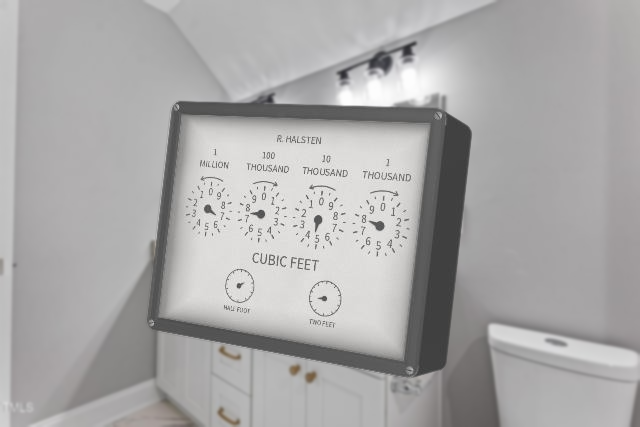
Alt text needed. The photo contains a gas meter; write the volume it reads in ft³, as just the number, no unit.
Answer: 674800
